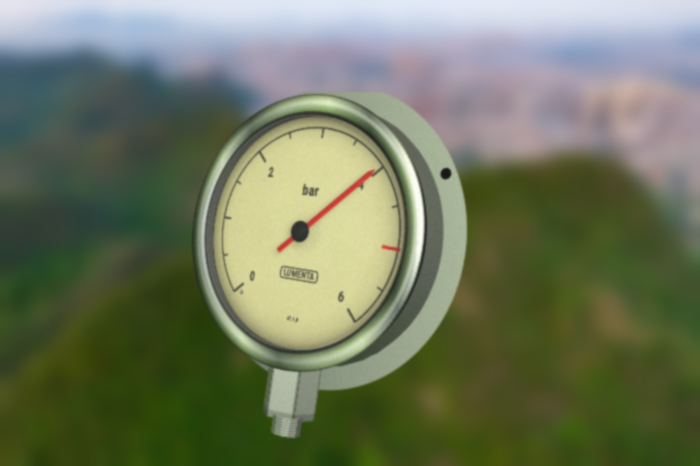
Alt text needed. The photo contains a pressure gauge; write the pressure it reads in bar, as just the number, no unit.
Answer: 4
